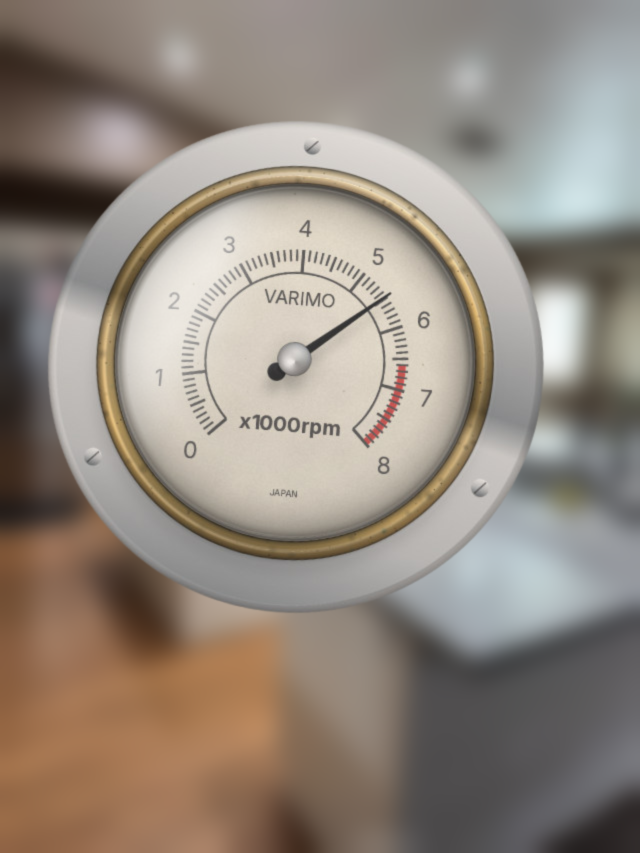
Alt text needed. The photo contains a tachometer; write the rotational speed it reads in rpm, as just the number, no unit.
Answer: 5500
